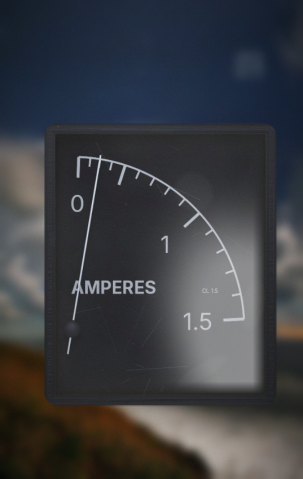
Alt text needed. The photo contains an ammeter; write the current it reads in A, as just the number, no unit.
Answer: 0.3
